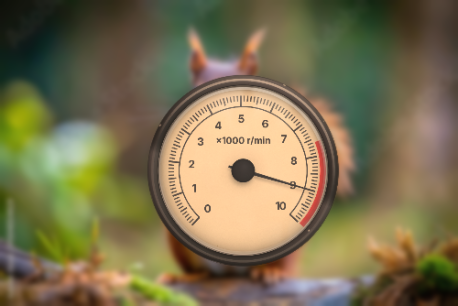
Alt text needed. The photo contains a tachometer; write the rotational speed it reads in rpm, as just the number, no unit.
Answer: 9000
